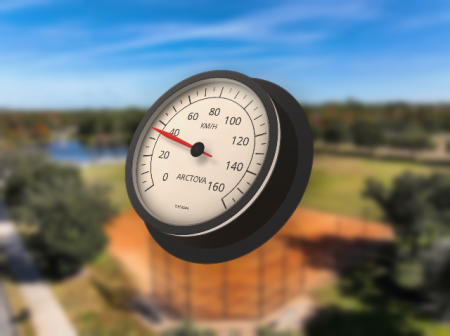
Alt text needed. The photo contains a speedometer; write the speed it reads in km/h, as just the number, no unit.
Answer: 35
